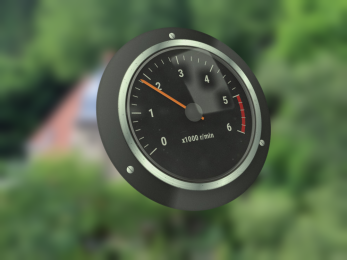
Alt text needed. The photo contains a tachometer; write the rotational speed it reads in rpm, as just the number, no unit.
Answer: 1800
